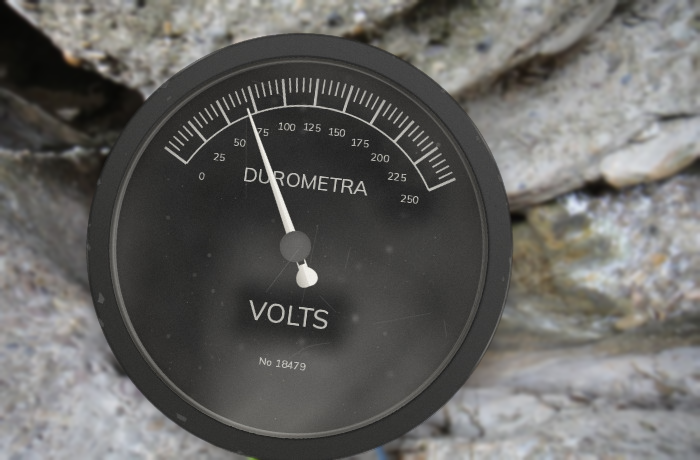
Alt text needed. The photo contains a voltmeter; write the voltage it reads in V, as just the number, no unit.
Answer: 70
